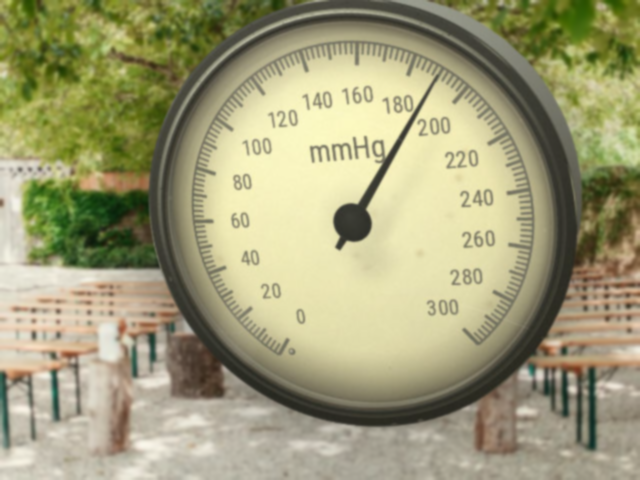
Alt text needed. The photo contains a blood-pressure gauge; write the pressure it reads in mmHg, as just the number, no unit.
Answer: 190
